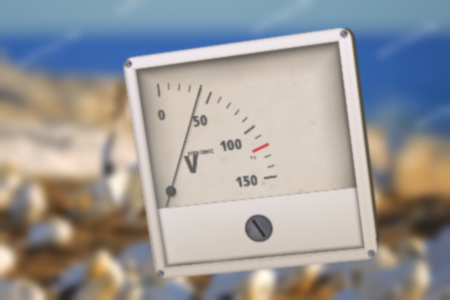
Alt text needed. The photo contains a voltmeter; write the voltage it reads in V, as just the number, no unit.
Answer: 40
